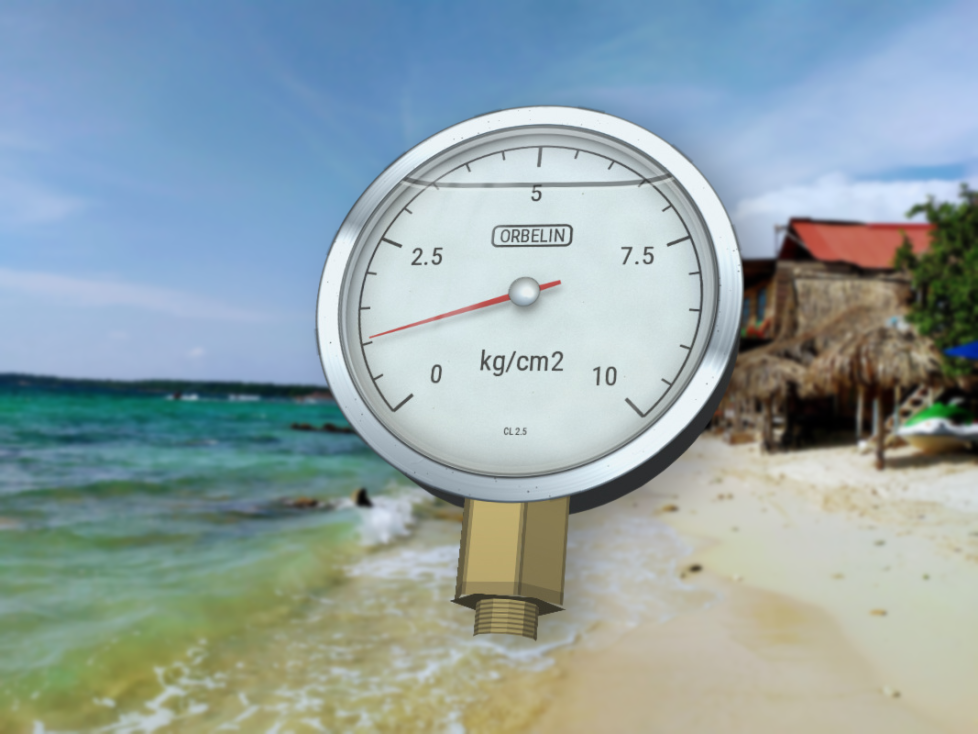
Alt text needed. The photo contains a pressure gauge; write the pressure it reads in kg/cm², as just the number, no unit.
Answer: 1
